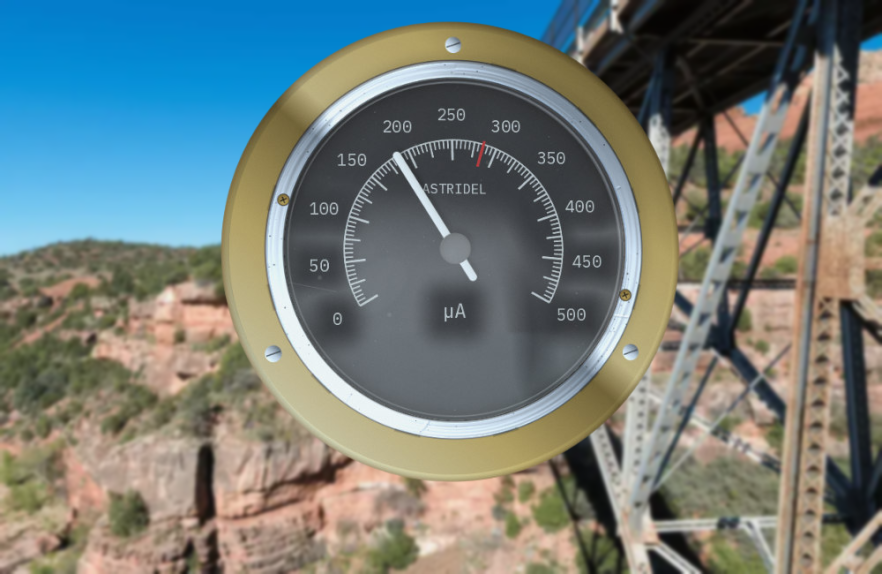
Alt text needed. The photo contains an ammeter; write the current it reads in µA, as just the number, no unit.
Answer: 185
